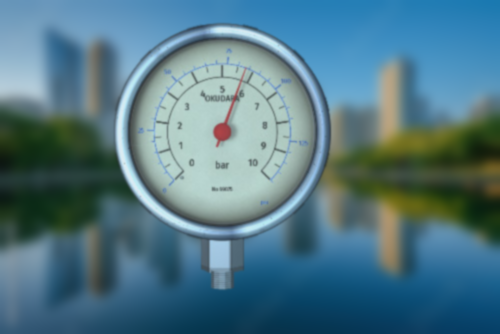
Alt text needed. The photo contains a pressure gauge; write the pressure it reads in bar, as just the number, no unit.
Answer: 5.75
